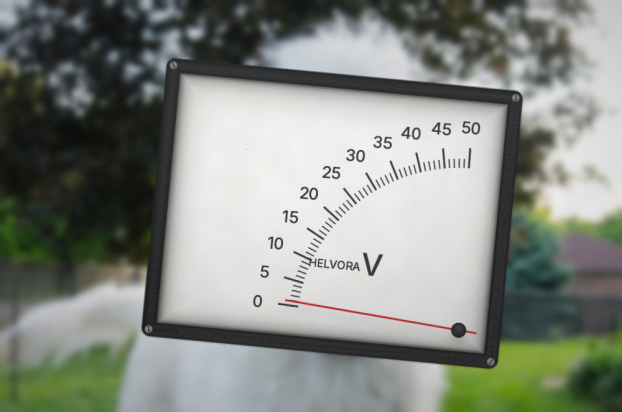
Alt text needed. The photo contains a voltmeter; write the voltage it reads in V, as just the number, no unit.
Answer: 1
